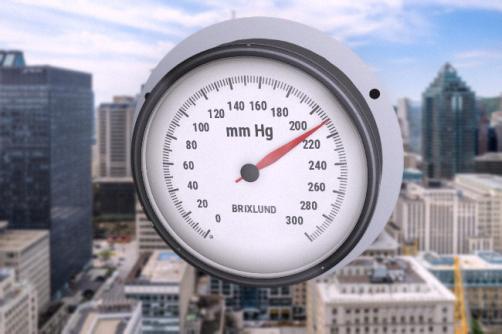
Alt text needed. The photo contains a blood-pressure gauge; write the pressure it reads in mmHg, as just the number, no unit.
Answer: 210
